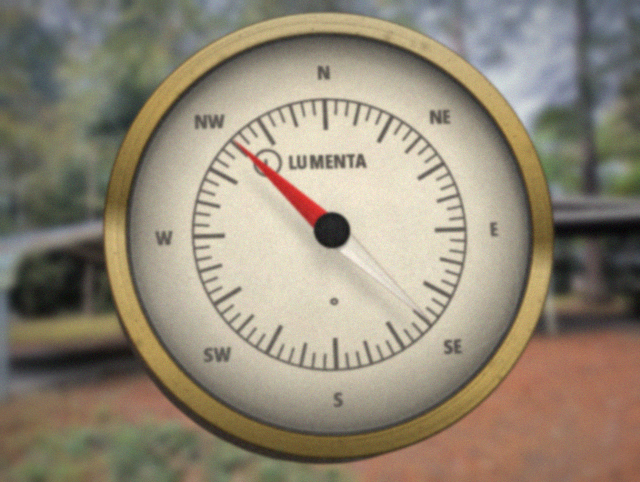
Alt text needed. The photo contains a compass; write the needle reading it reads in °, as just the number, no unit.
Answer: 315
